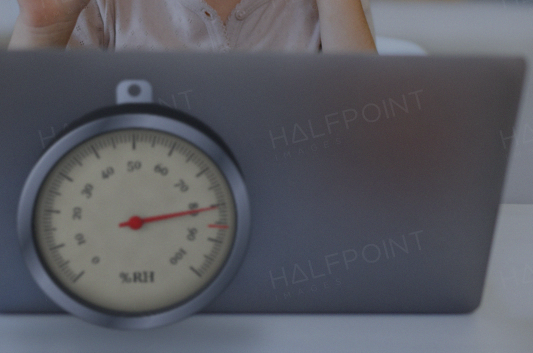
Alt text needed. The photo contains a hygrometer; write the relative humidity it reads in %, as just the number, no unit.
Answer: 80
